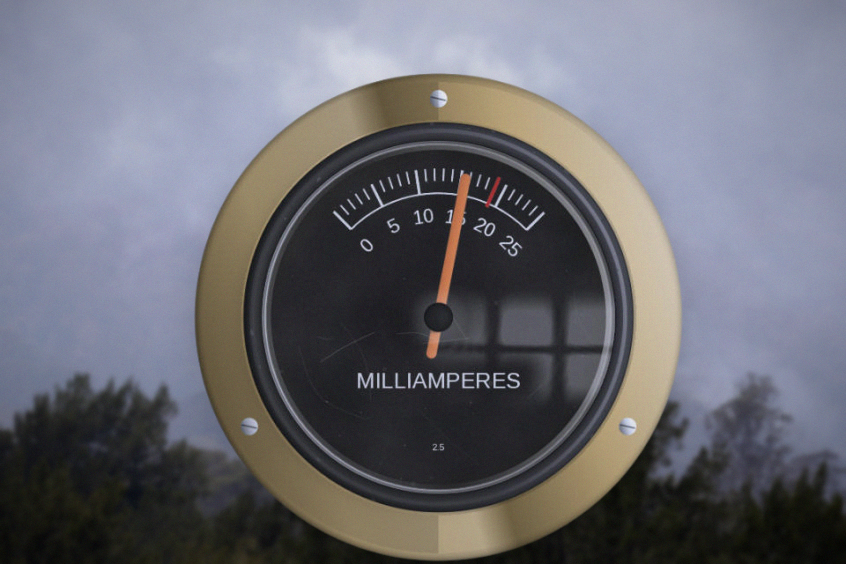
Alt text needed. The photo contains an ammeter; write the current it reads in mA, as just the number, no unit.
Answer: 15.5
